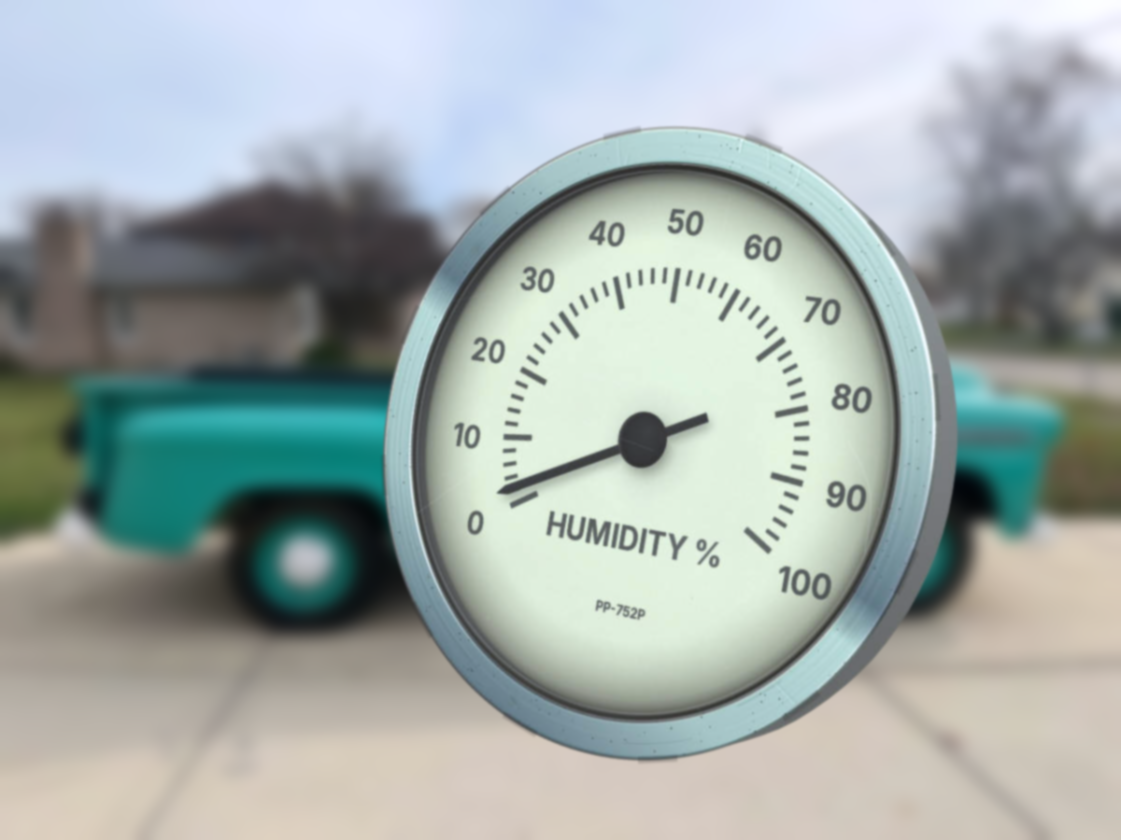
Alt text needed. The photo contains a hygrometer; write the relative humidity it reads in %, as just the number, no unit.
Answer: 2
